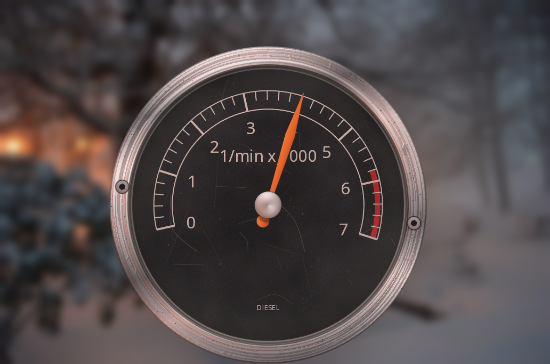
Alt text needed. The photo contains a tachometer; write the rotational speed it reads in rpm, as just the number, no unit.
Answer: 4000
